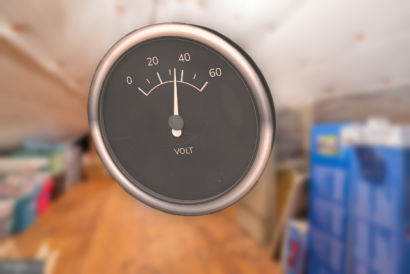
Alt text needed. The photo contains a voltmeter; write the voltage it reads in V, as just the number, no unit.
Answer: 35
